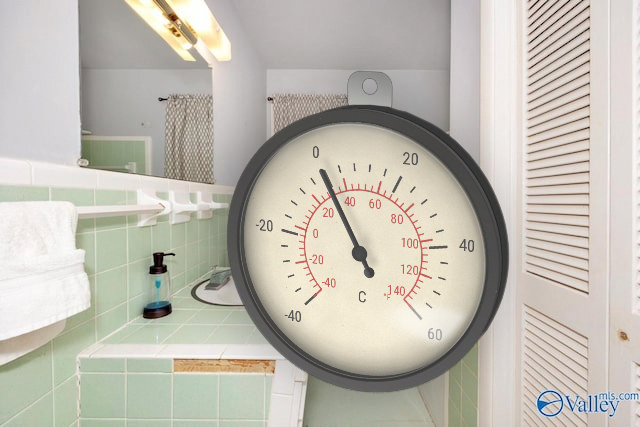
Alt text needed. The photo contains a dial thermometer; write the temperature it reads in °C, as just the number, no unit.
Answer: 0
